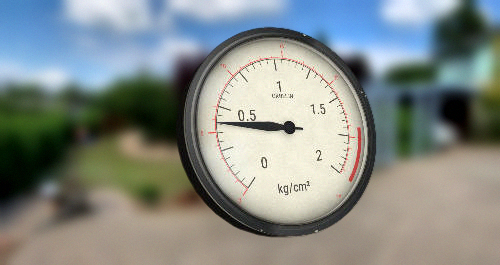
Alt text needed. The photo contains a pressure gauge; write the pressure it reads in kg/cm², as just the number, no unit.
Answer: 0.4
